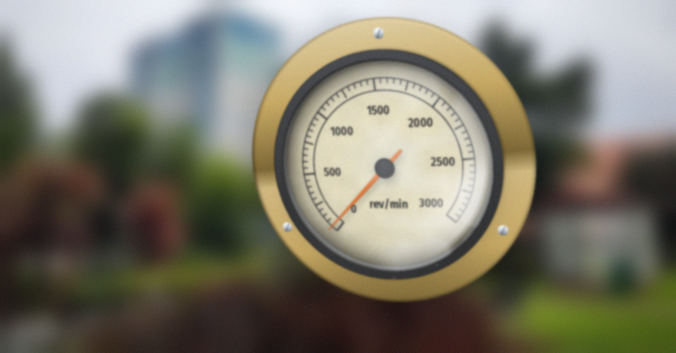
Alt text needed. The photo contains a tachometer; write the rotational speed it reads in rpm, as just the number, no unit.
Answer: 50
